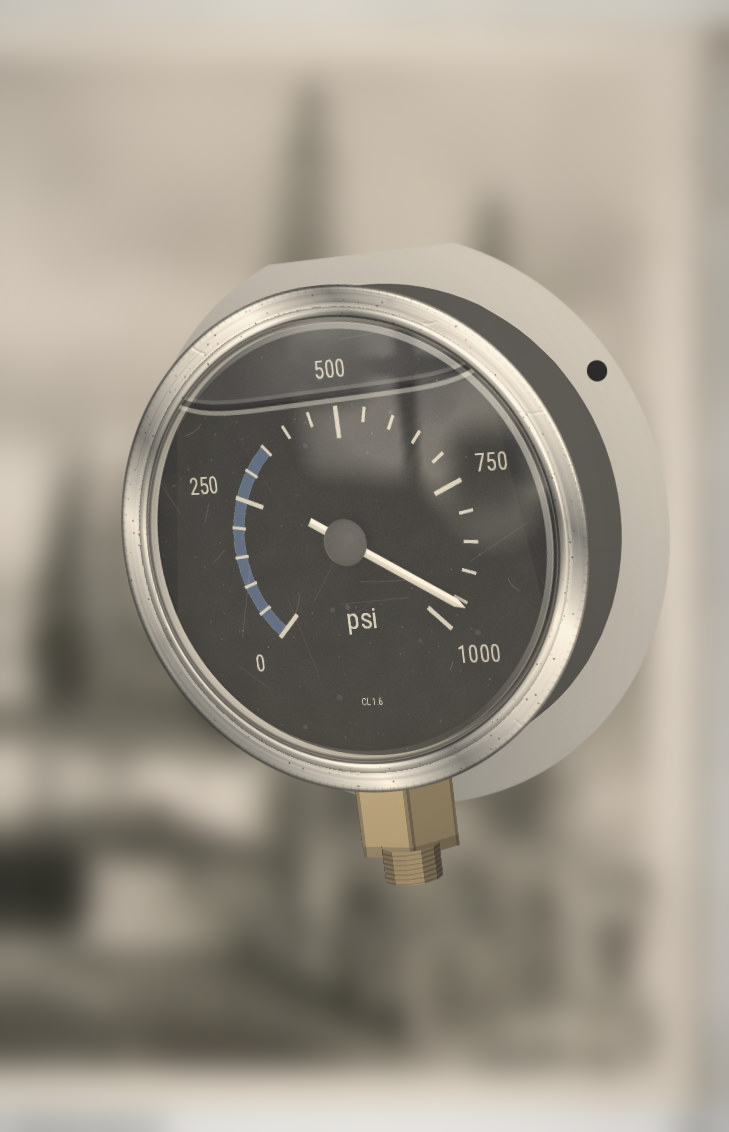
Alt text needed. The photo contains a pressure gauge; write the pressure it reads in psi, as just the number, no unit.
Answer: 950
